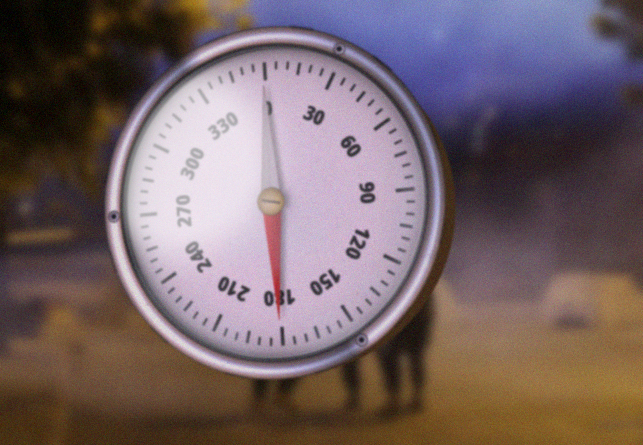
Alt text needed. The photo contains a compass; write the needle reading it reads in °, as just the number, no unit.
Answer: 180
